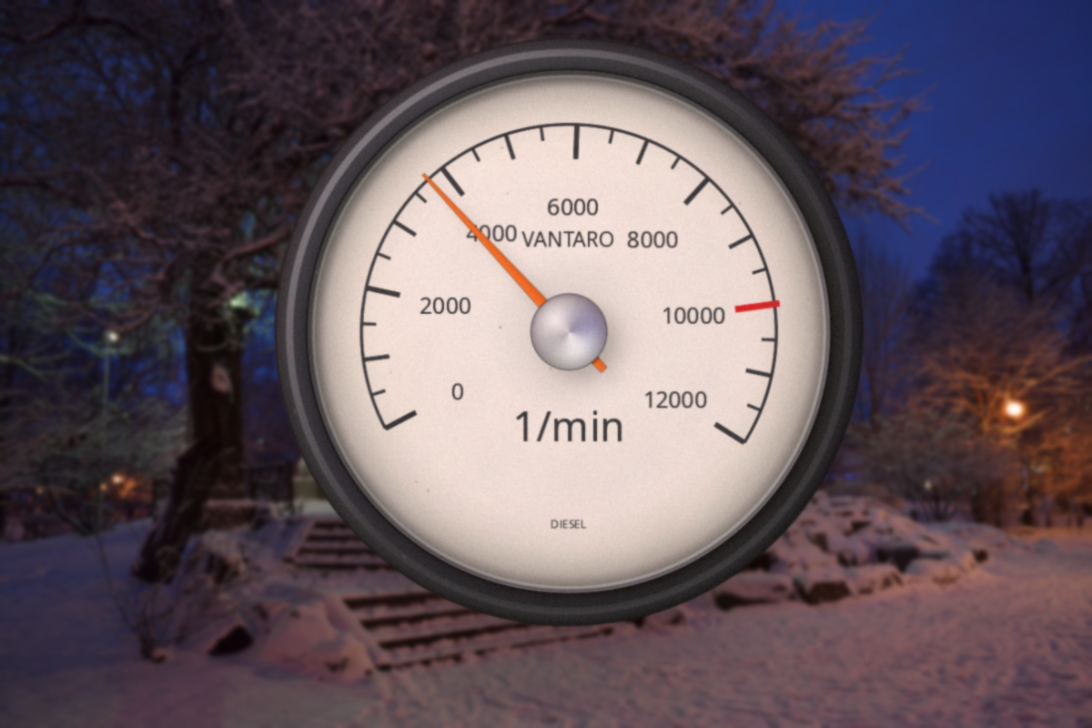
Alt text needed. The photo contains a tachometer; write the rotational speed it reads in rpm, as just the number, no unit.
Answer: 3750
